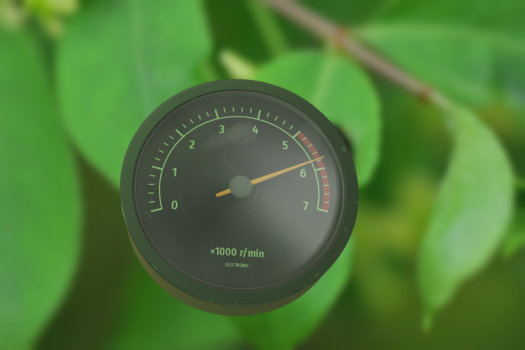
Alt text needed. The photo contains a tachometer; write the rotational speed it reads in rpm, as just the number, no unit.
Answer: 5800
